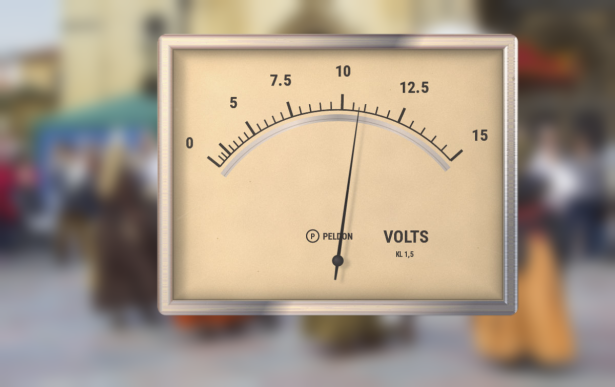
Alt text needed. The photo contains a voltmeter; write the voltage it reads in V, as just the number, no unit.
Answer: 10.75
